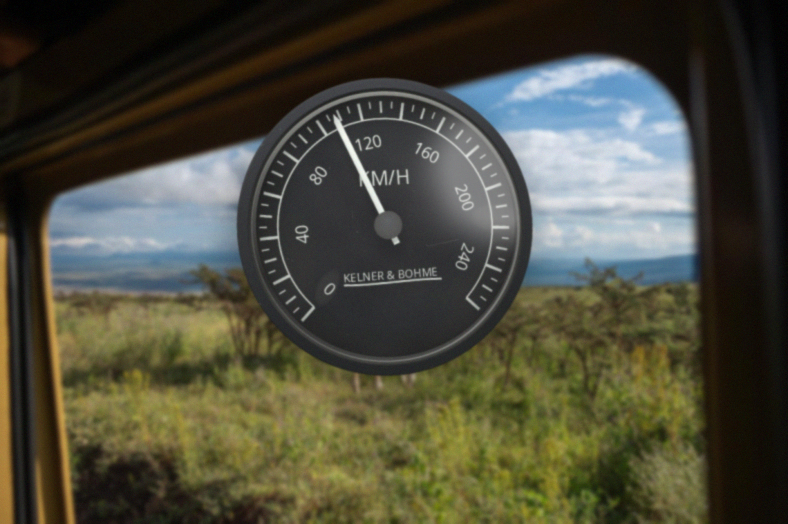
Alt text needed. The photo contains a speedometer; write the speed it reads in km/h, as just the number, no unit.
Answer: 107.5
